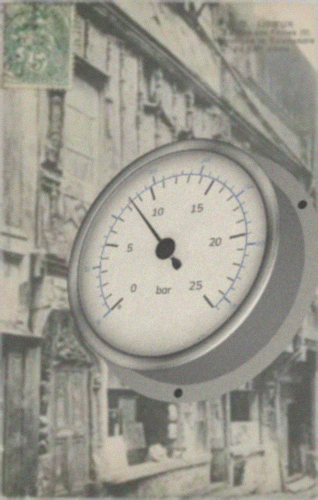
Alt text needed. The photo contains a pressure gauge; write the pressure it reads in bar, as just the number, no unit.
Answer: 8.5
